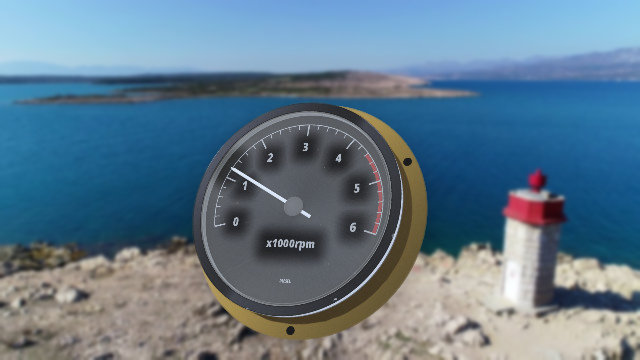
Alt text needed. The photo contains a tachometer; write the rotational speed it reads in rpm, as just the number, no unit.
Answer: 1200
